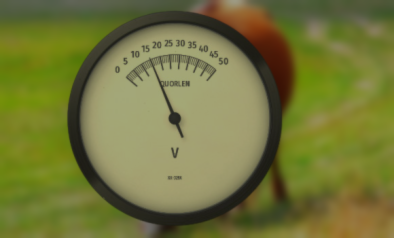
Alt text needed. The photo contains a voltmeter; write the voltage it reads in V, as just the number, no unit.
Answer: 15
